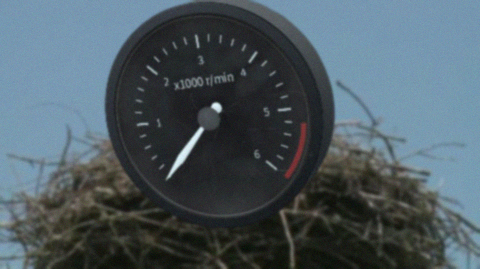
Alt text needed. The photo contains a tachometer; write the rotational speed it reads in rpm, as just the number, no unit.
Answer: 0
